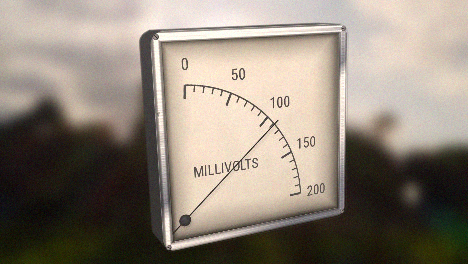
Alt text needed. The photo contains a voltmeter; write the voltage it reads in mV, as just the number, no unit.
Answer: 110
